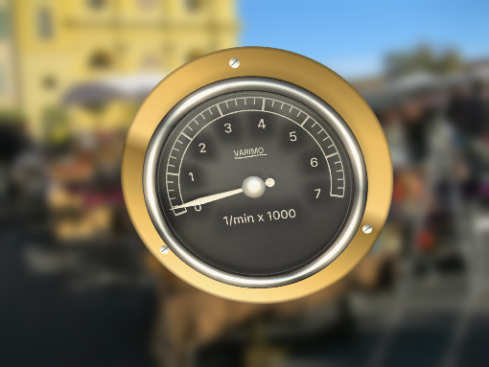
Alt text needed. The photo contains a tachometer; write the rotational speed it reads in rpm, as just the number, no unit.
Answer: 200
